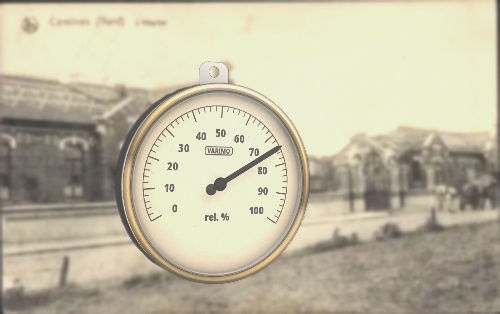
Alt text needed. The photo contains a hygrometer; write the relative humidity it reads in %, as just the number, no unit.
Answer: 74
